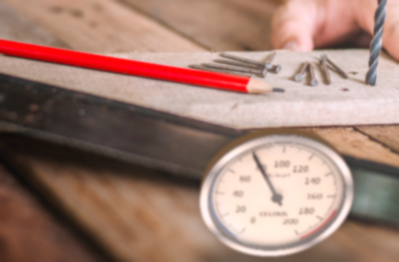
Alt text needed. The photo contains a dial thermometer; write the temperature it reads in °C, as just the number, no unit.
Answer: 80
